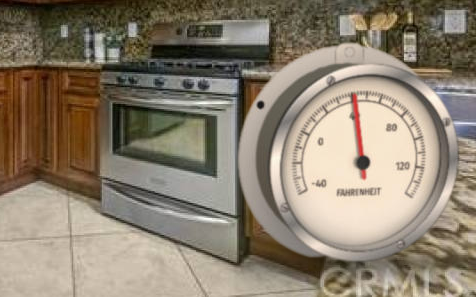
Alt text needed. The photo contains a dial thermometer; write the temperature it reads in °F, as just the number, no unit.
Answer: 40
